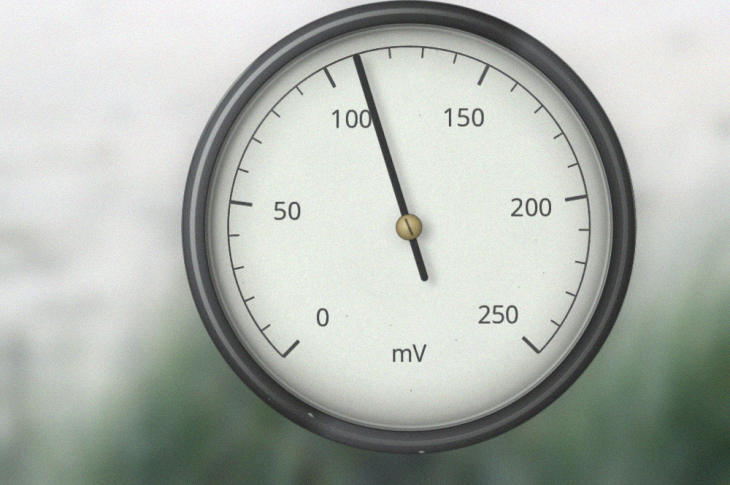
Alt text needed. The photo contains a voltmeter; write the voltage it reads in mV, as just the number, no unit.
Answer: 110
